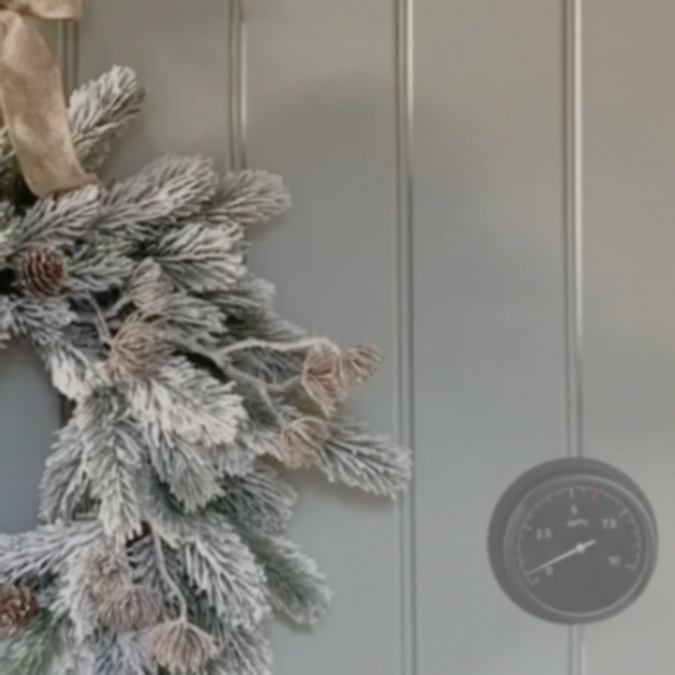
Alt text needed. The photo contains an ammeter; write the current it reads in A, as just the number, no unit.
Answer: 0.5
